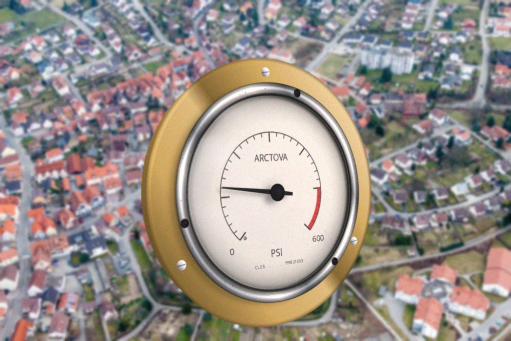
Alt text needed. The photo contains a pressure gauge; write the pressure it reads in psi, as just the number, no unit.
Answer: 120
